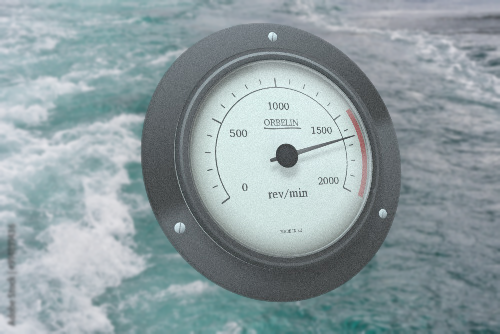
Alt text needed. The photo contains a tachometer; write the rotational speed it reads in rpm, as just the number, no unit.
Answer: 1650
